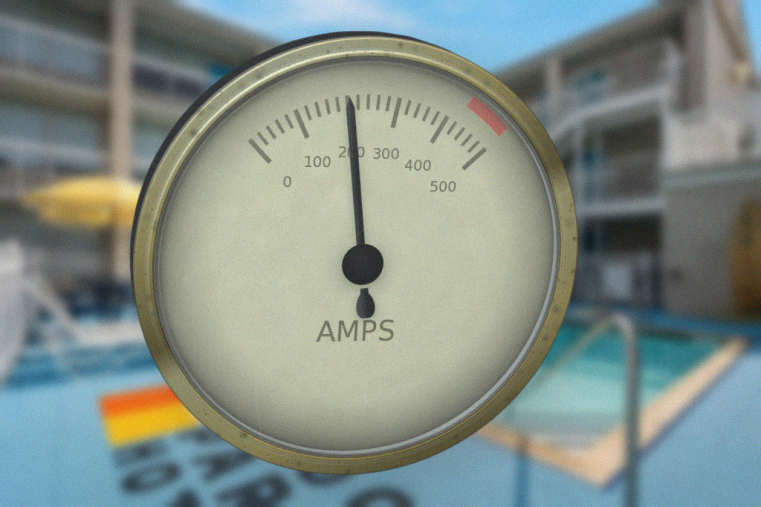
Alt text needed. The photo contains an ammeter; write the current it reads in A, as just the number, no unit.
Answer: 200
